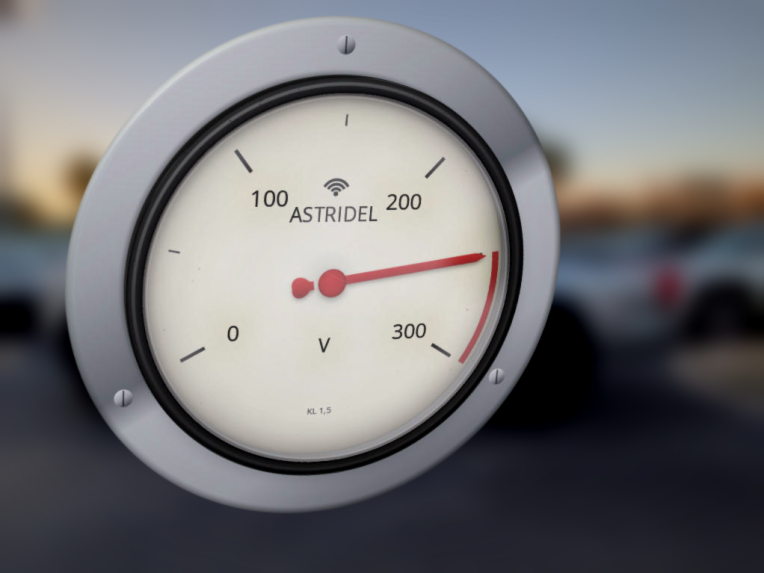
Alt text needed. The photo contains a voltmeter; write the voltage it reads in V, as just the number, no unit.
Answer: 250
